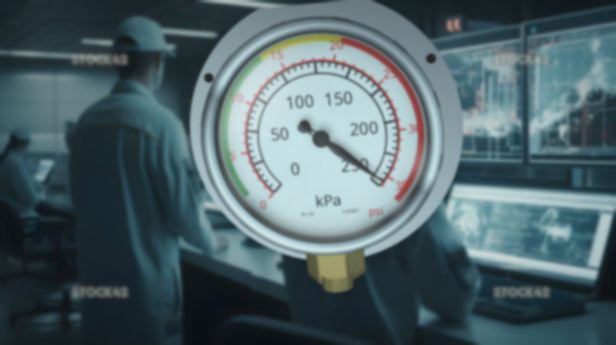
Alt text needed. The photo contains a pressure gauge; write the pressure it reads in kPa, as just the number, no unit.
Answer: 245
